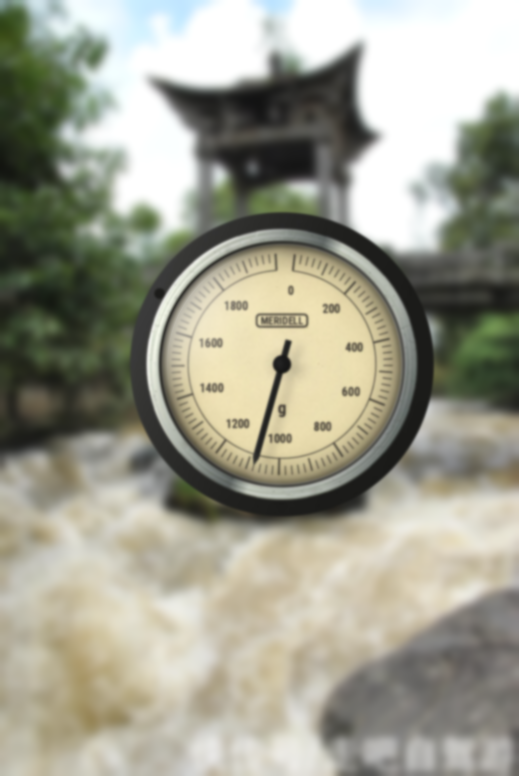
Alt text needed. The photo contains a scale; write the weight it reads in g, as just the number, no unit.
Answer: 1080
